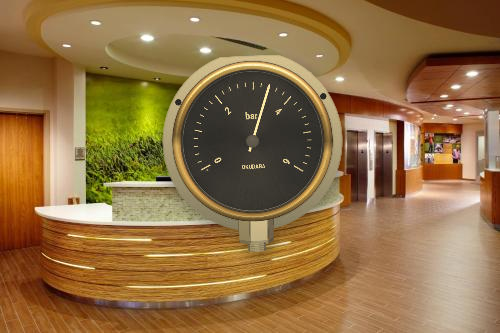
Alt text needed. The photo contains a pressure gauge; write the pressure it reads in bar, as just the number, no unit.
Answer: 3.4
